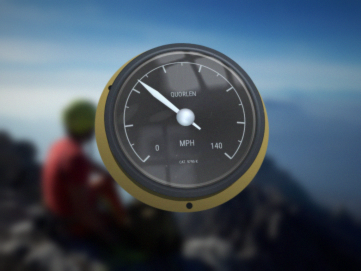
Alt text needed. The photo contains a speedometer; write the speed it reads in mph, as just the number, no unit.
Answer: 45
